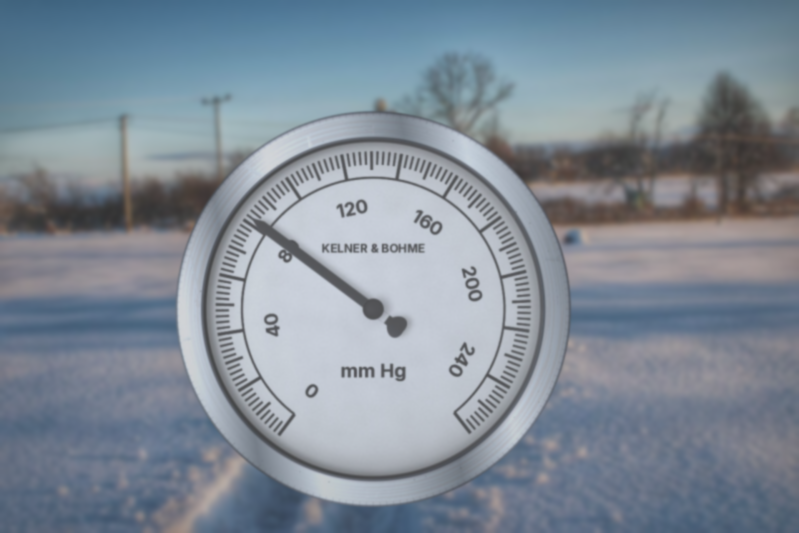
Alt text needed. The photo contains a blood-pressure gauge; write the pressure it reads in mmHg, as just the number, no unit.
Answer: 82
